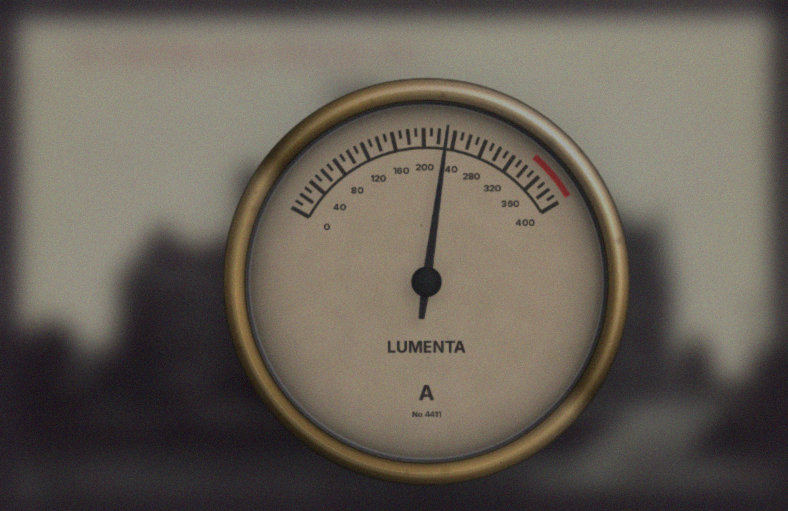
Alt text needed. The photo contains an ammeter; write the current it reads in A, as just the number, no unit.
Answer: 230
